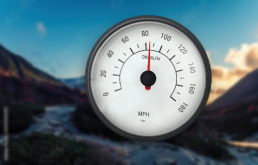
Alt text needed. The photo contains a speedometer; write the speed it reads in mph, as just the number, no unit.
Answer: 85
